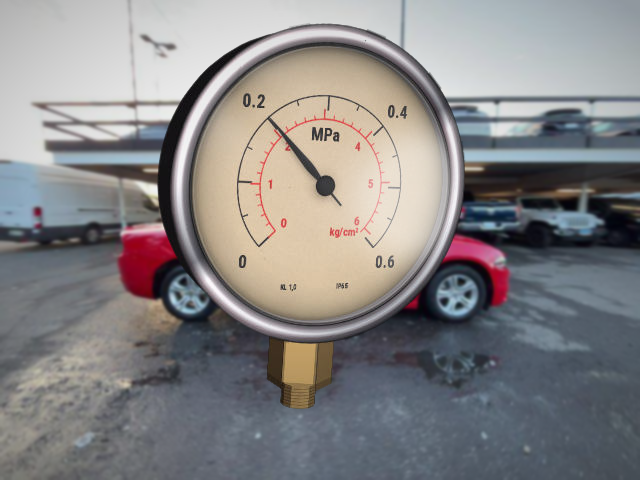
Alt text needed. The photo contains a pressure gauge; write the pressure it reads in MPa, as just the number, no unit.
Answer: 0.2
